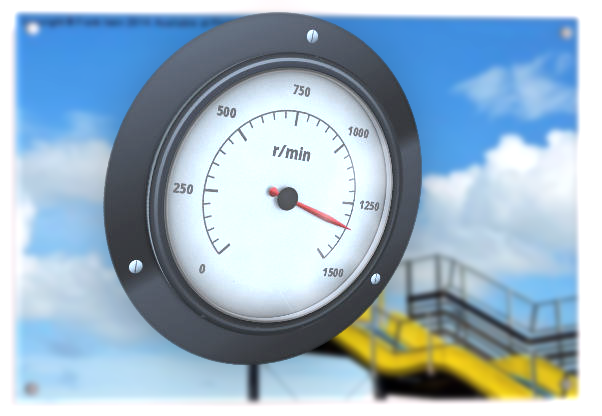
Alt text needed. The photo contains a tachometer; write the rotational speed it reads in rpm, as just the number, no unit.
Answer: 1350
